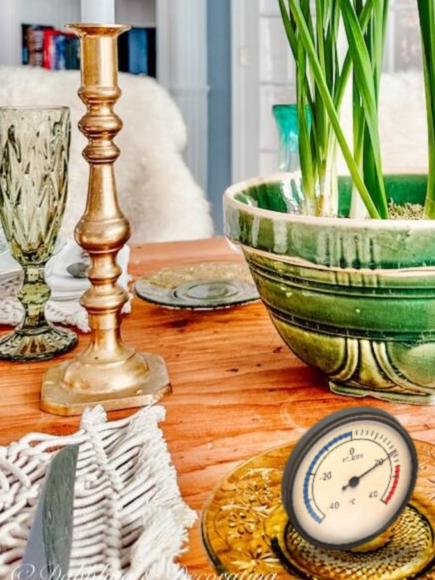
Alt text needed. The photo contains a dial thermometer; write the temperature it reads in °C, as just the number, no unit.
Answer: 20
